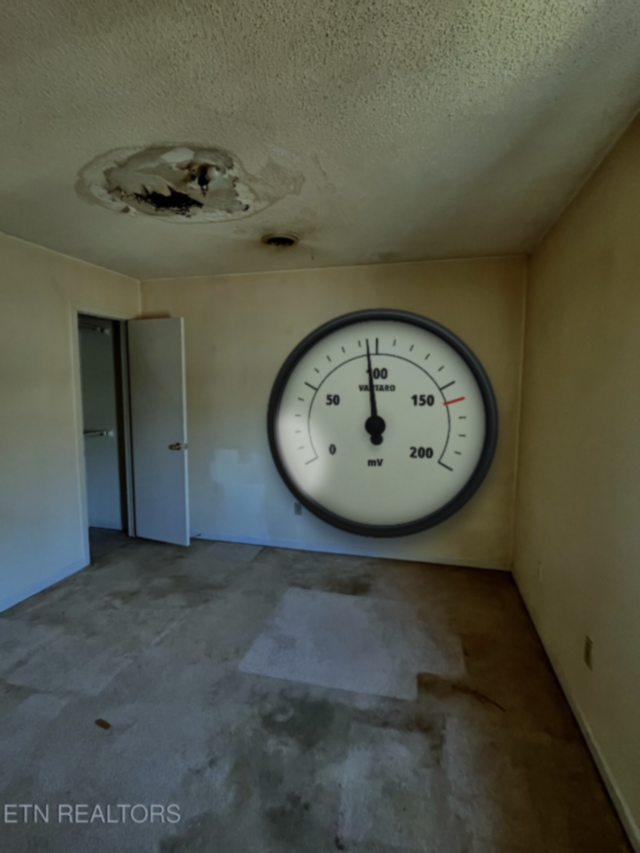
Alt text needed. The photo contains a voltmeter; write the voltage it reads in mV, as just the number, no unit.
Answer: 95
